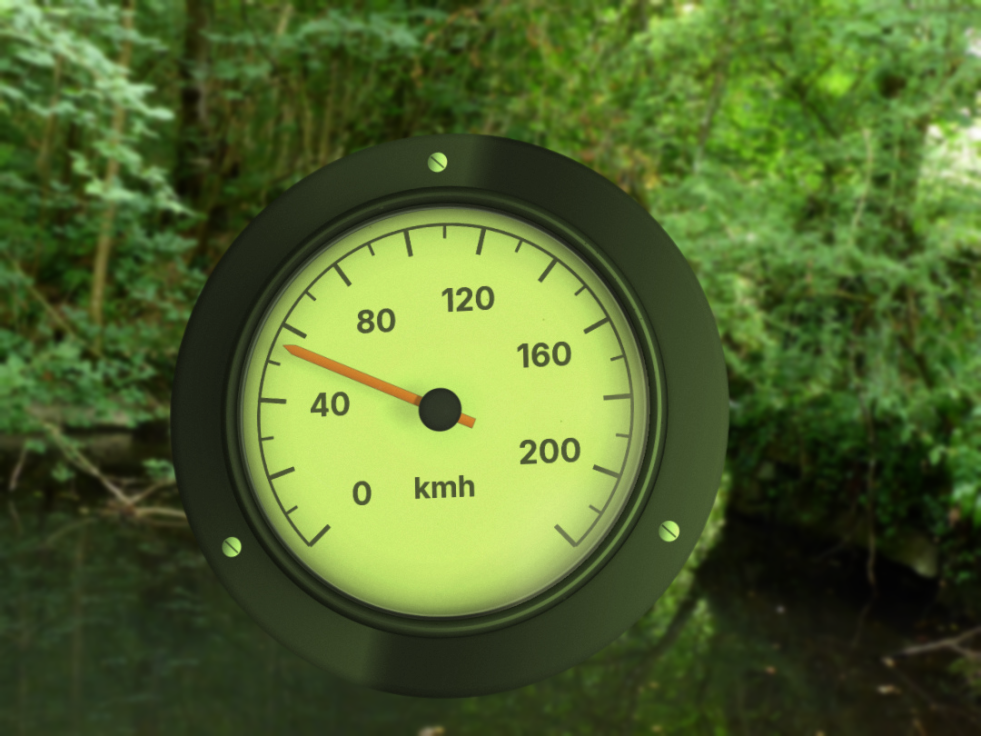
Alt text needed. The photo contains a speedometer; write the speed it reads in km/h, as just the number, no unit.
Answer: 55
